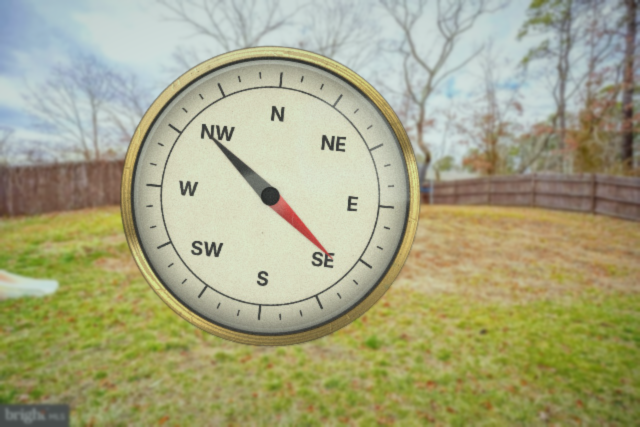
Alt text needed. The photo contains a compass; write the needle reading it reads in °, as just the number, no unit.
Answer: 130
